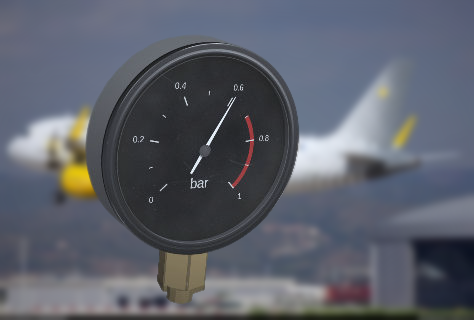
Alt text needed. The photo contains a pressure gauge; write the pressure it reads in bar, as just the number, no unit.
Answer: 0.6
